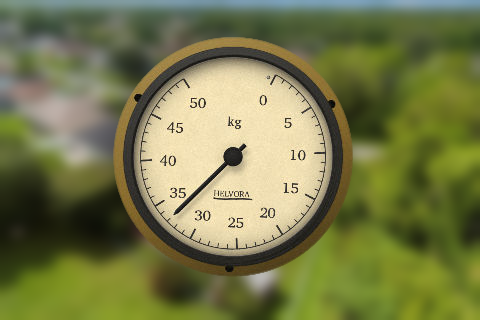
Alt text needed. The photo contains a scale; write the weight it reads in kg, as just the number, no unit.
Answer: 33
